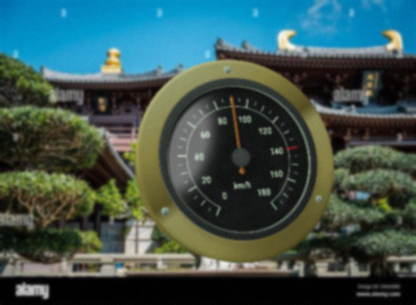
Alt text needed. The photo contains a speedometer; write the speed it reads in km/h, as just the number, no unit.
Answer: 90
